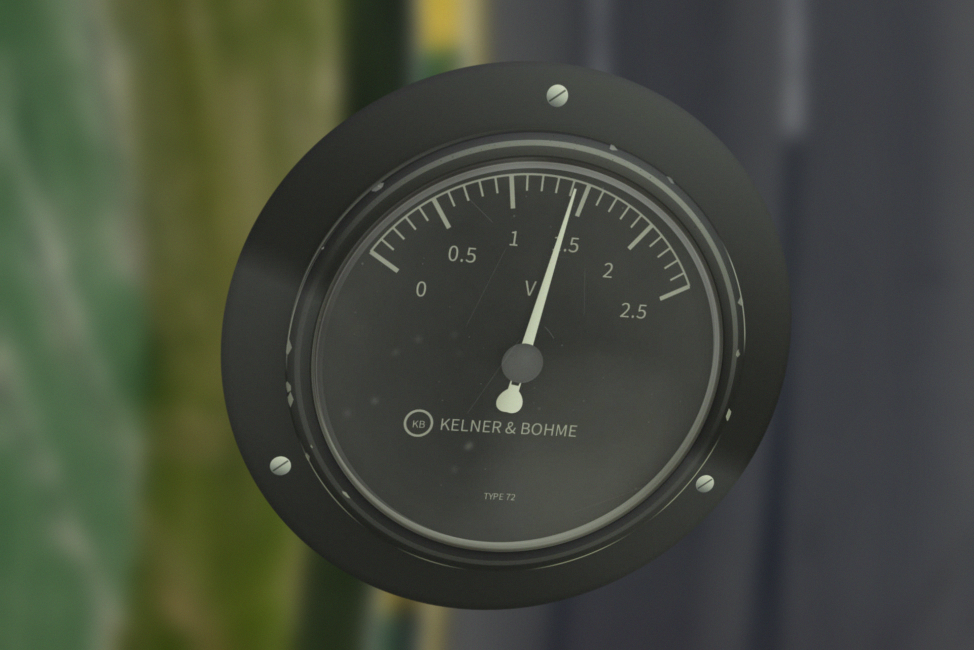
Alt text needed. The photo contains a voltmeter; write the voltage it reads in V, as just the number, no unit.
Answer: 1.4
